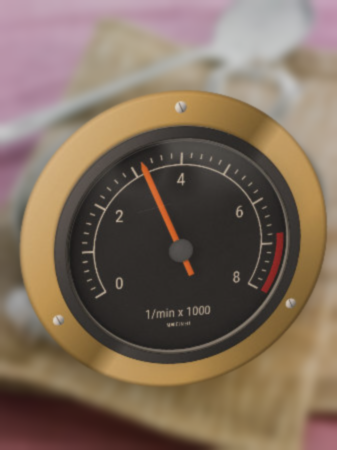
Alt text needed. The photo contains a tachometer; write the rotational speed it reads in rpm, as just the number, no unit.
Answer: 3200
